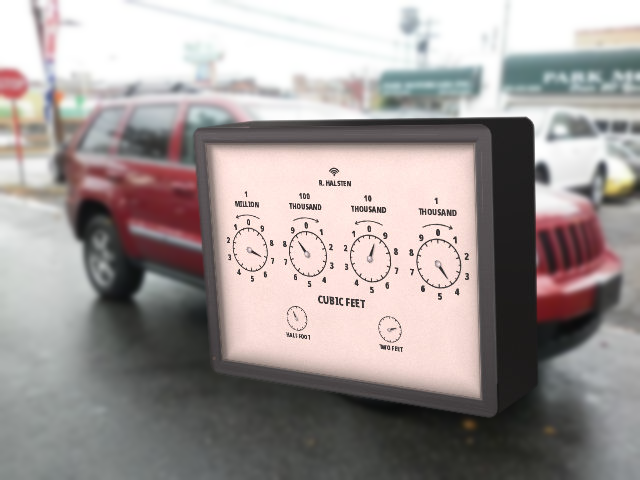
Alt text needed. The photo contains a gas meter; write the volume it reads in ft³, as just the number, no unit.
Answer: 689400
